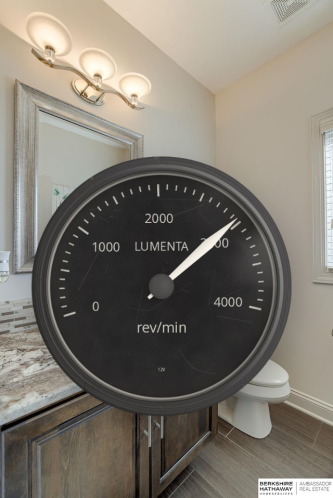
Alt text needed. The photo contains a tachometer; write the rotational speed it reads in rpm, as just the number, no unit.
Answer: 2950
